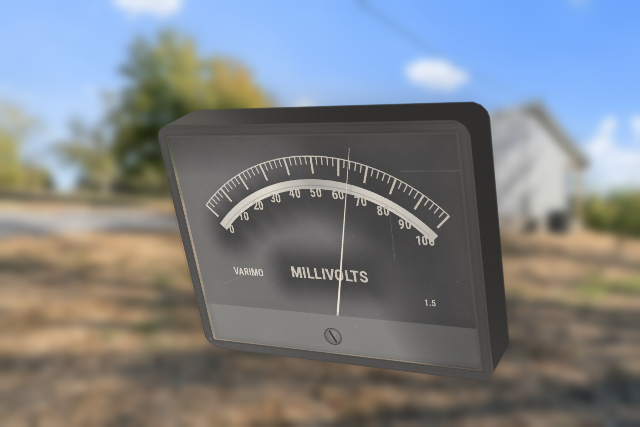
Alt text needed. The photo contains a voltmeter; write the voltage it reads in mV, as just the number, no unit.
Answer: 64
